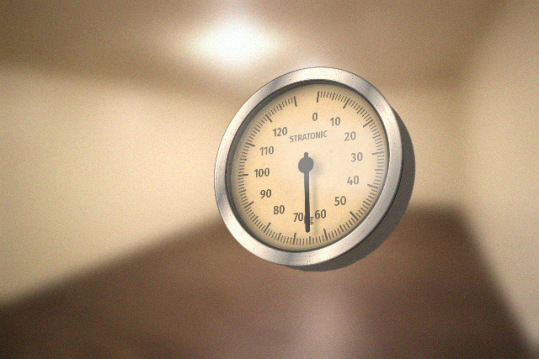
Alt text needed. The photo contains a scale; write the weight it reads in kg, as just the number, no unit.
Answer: 65
